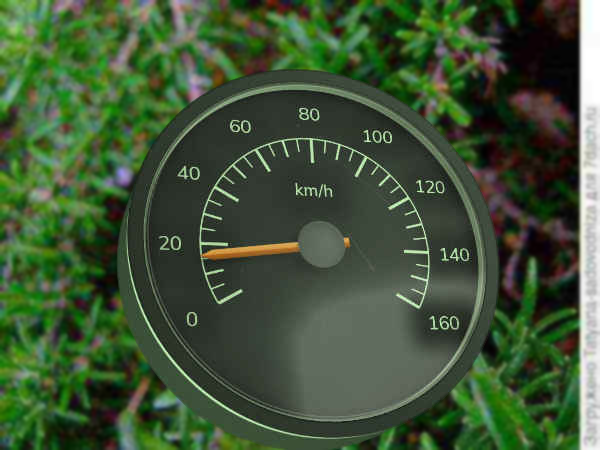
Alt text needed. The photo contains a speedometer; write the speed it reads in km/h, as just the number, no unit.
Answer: 15
